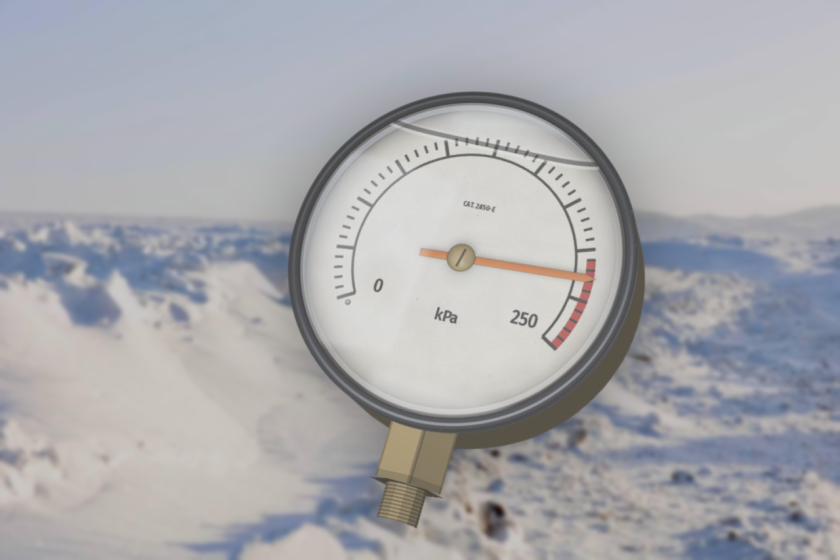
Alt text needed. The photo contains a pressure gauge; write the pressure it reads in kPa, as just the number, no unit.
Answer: 215
